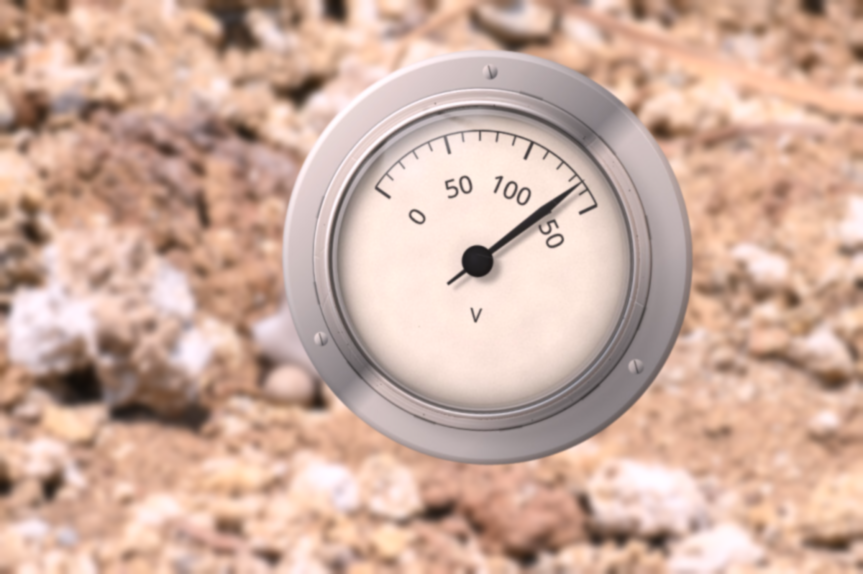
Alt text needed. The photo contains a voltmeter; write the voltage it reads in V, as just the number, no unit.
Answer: 135
